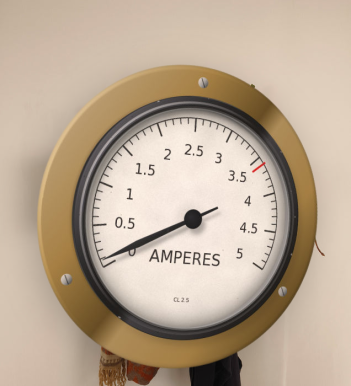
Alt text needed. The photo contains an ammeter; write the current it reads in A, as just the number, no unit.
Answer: 0.1
